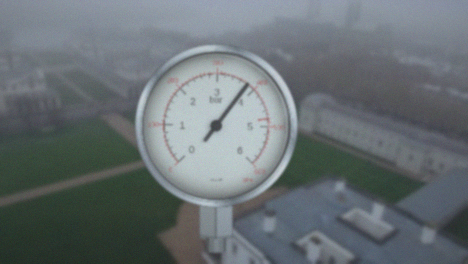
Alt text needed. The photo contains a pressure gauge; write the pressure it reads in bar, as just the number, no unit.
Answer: 3.8
